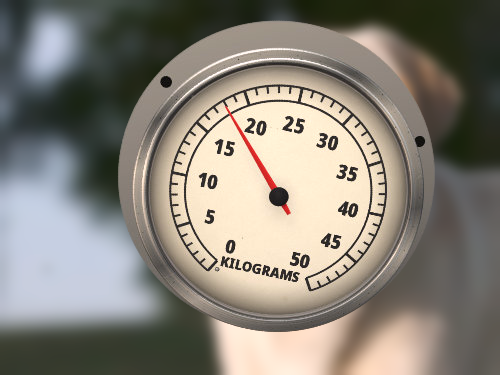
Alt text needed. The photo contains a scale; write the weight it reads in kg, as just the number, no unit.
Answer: 18
